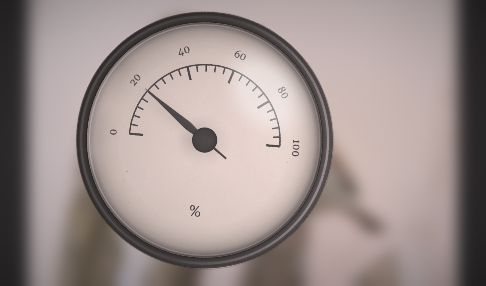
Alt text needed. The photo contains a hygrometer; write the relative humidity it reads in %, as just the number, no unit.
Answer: 20
